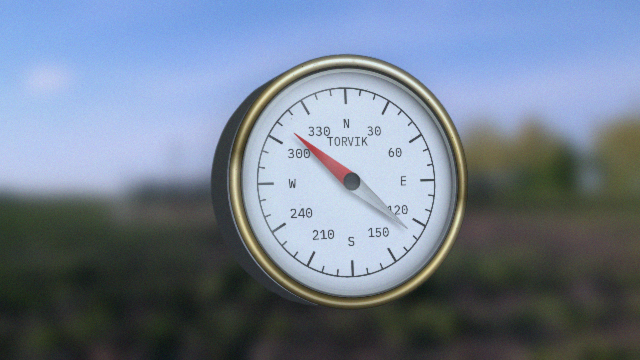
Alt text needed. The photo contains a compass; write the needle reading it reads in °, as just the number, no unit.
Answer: 310
